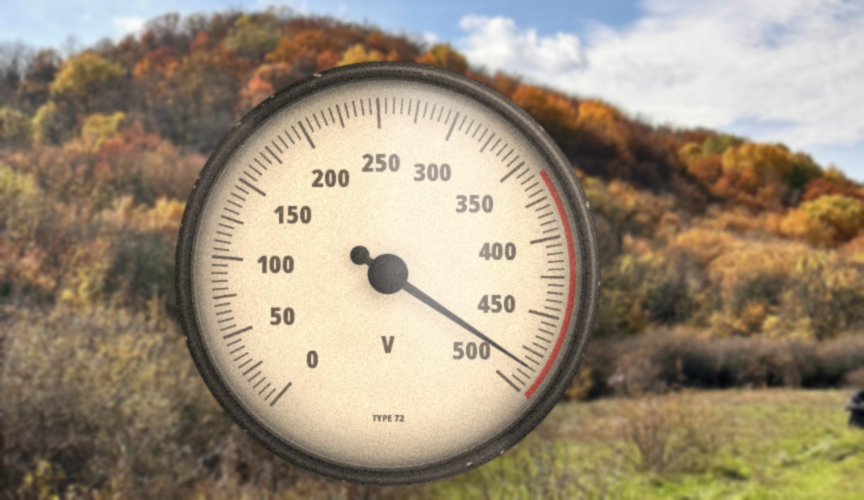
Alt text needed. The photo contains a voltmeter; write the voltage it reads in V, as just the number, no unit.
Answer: 485
